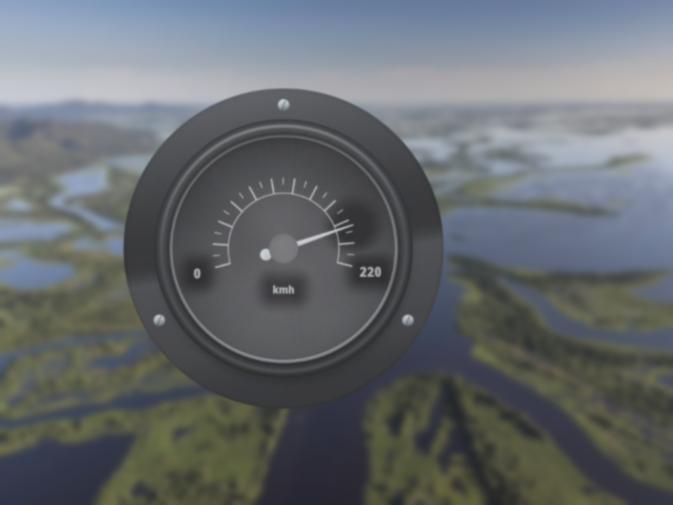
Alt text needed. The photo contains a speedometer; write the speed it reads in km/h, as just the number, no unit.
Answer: 185
